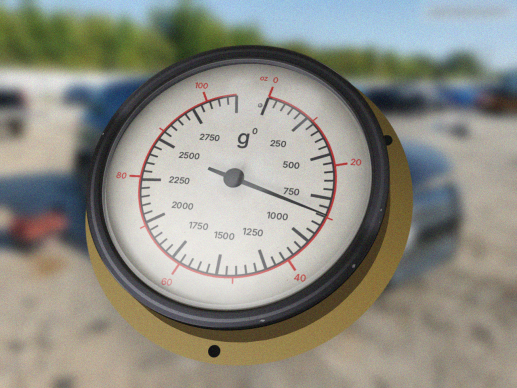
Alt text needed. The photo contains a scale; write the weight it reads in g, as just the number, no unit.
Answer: 850
